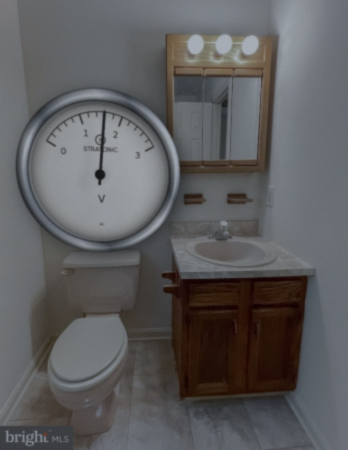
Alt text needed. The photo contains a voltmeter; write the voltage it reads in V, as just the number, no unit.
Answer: 1.6
